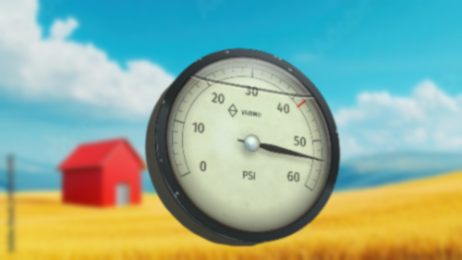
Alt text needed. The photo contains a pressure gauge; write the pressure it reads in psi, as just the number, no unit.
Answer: 54
